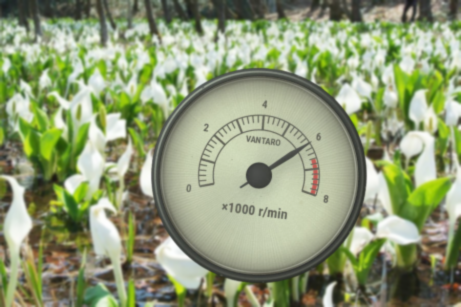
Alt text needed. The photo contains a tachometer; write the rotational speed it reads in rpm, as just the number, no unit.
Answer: 6000
